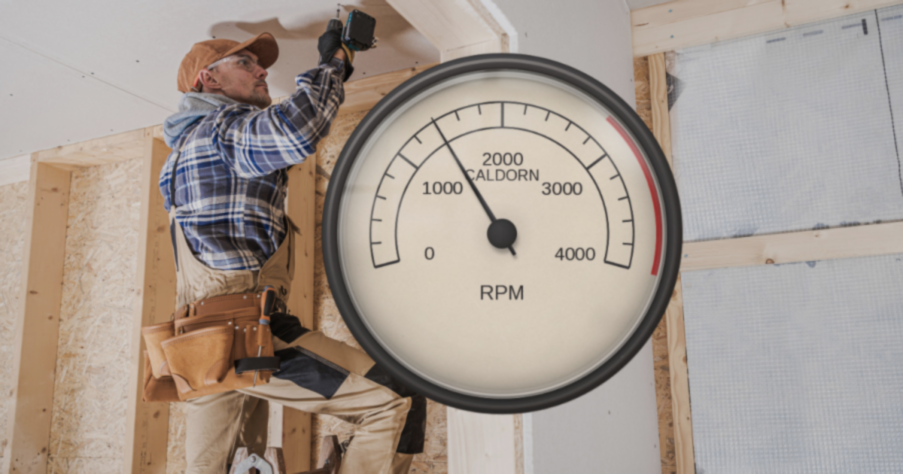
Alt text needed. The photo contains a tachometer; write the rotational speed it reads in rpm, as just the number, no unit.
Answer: 1400
